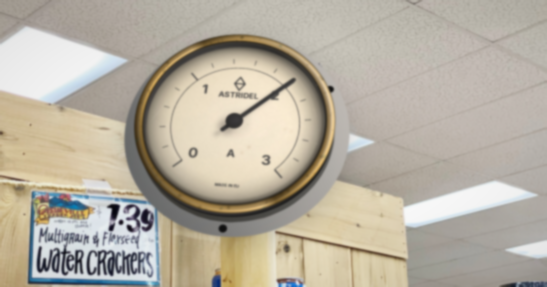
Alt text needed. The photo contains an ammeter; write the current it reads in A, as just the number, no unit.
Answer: 2
